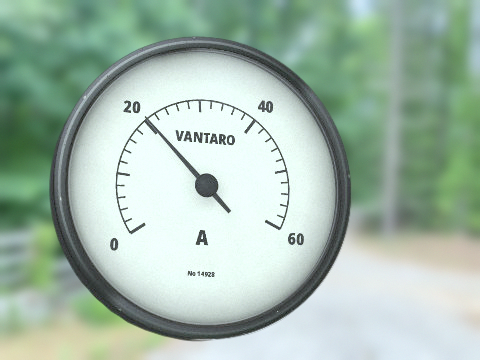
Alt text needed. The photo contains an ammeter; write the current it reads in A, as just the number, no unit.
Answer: 20
